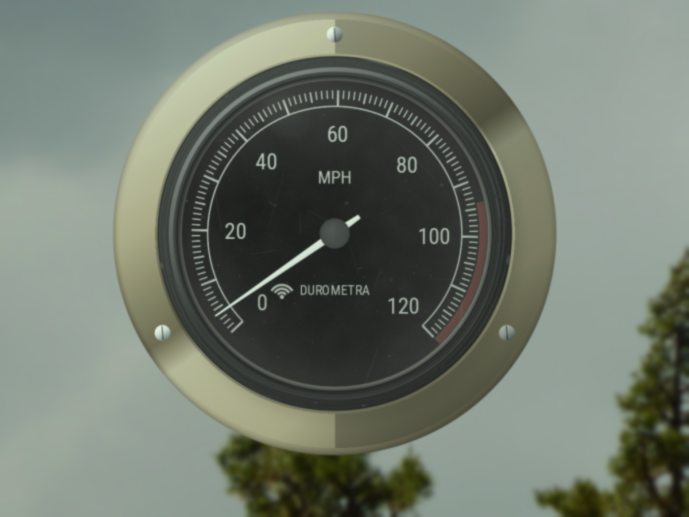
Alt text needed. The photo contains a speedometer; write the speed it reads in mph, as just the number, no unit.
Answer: 4
